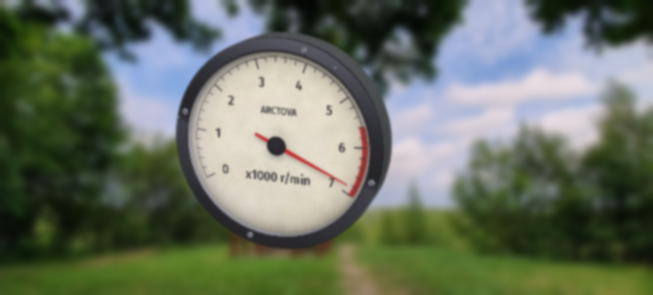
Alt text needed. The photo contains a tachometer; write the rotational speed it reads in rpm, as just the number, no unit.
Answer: 6800
